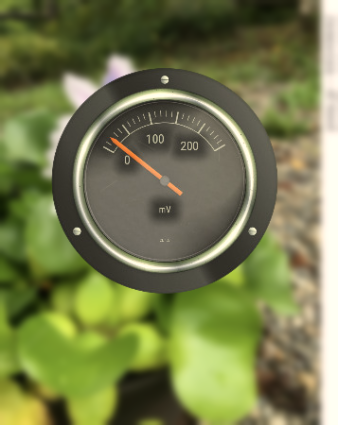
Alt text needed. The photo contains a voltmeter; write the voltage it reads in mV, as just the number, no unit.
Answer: 20
